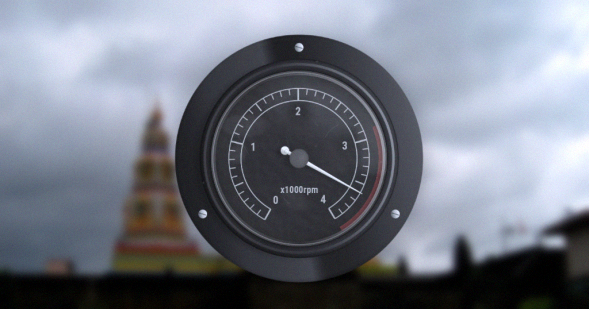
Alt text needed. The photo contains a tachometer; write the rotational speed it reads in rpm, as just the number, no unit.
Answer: 3600
